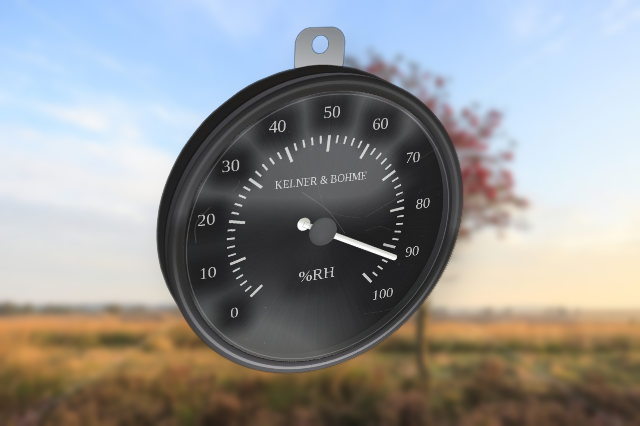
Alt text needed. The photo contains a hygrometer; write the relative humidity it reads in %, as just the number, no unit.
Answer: 92
